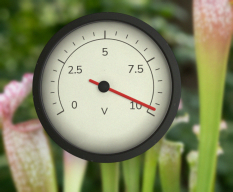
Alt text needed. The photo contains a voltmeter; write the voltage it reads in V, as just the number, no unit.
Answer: 9.75
